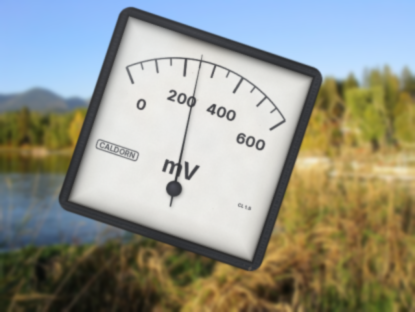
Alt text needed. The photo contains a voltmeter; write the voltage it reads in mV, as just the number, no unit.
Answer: 250
